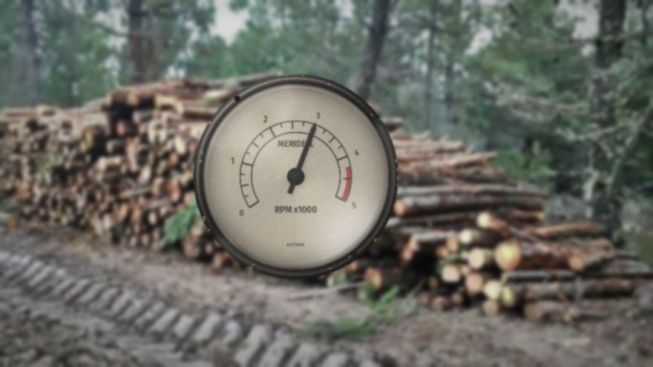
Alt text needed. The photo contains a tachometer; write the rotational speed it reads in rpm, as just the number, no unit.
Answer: 3000
